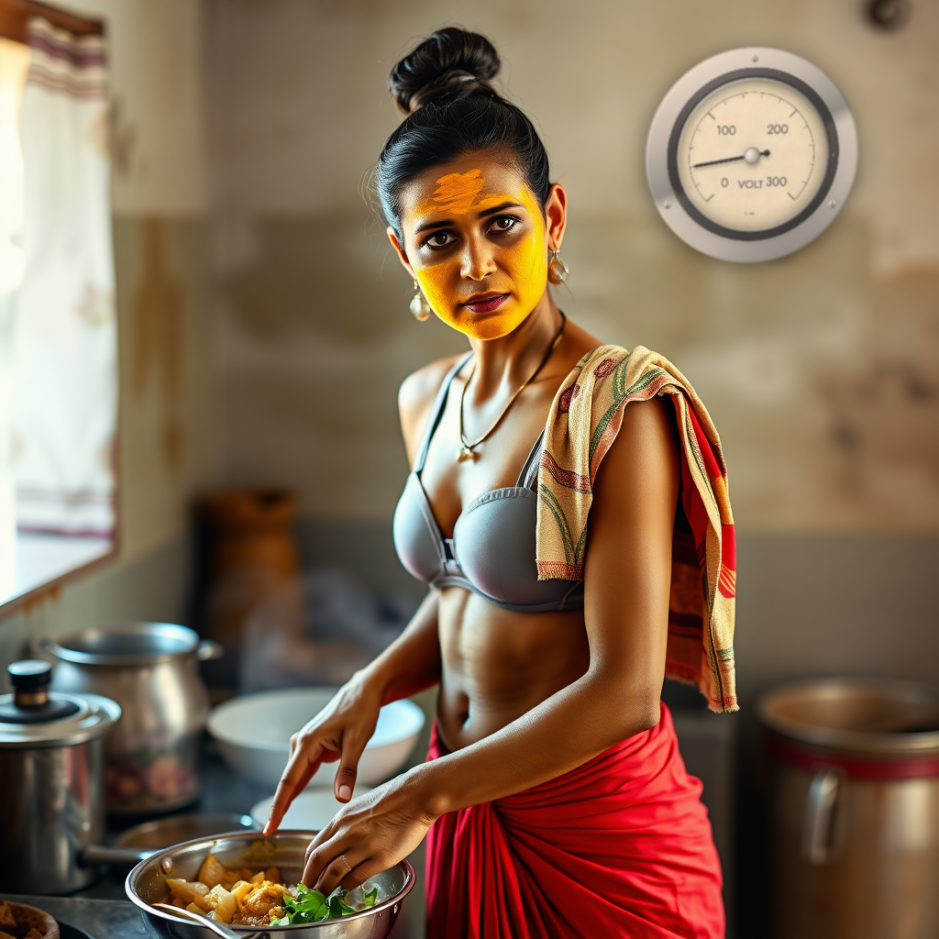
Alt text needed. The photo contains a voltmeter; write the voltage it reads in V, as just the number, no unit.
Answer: 40
